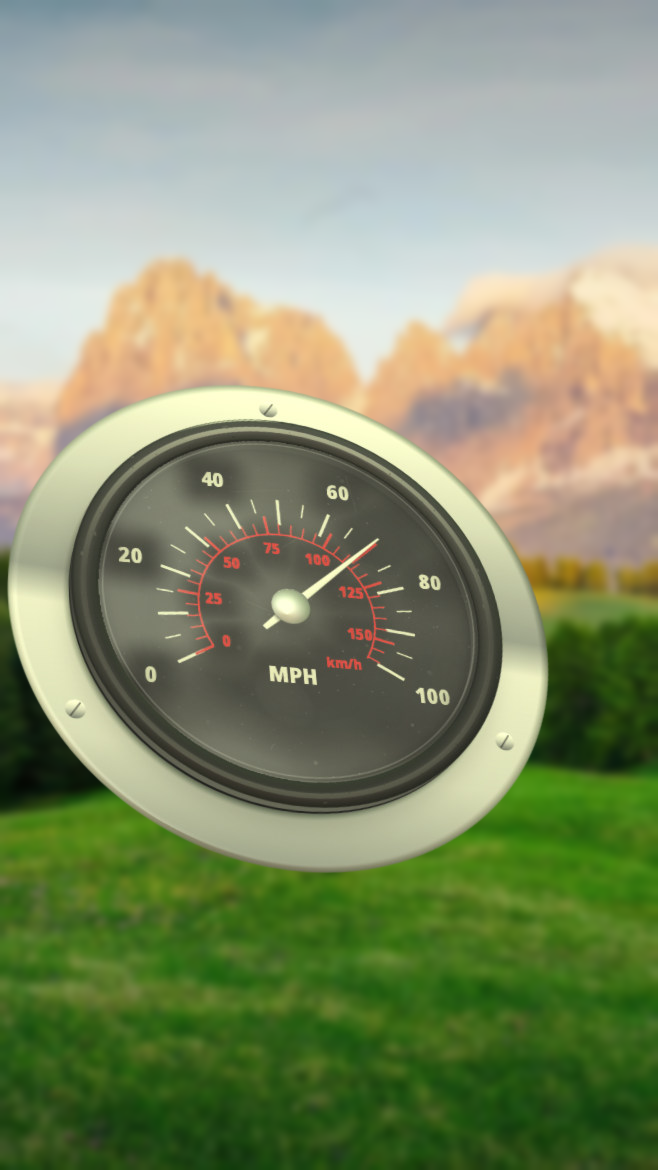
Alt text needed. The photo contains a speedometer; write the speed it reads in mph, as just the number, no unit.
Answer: 70
